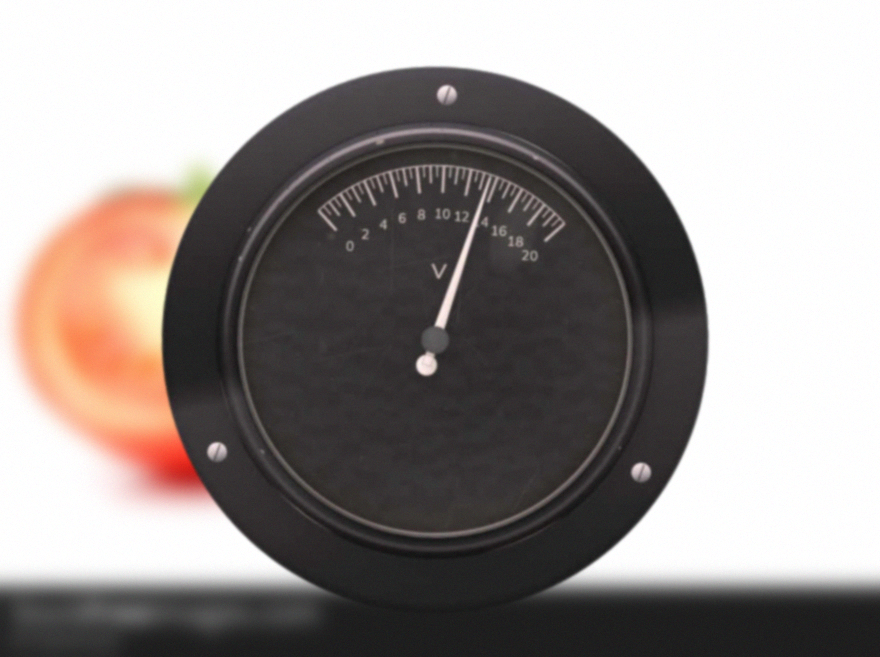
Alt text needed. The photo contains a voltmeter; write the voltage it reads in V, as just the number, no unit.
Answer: 13.5
